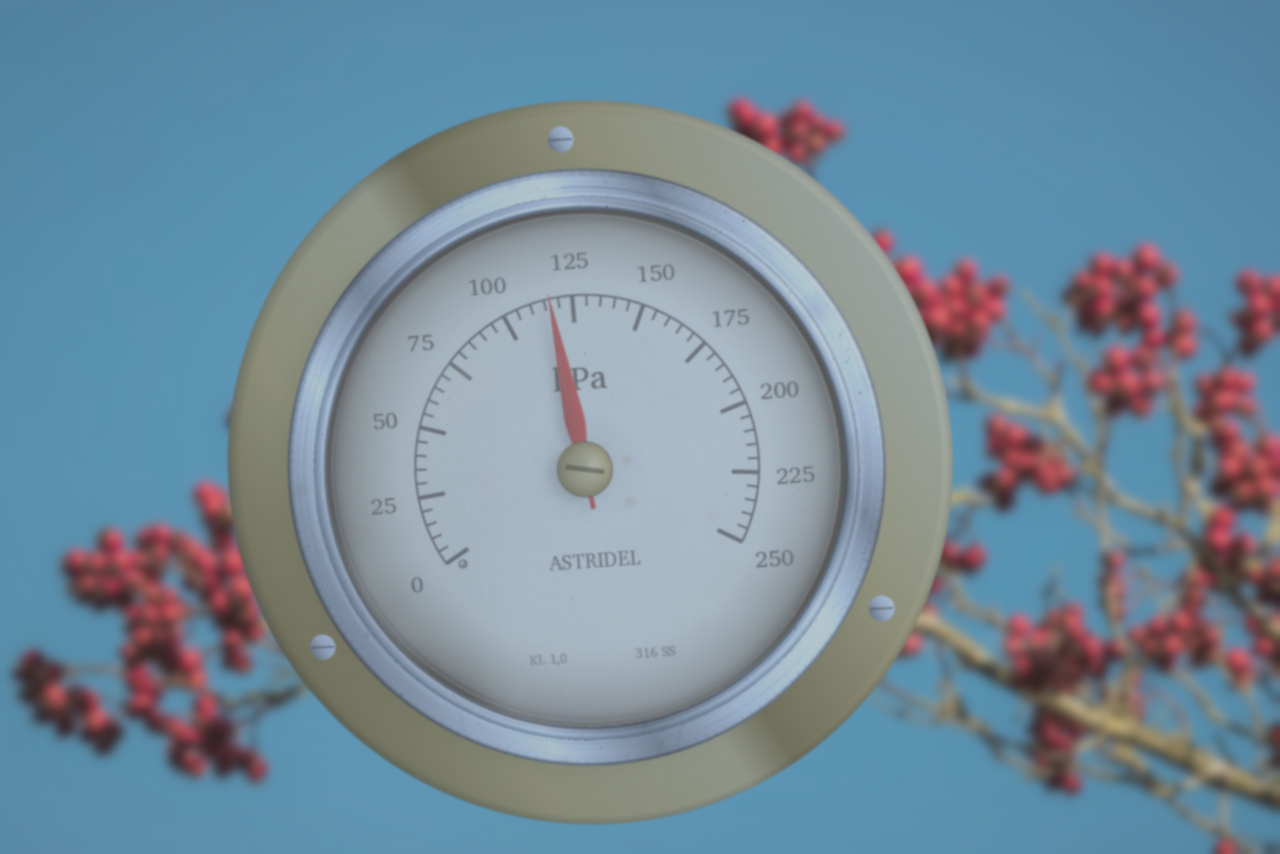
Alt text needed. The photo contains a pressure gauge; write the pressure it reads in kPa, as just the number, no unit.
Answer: 117.5
